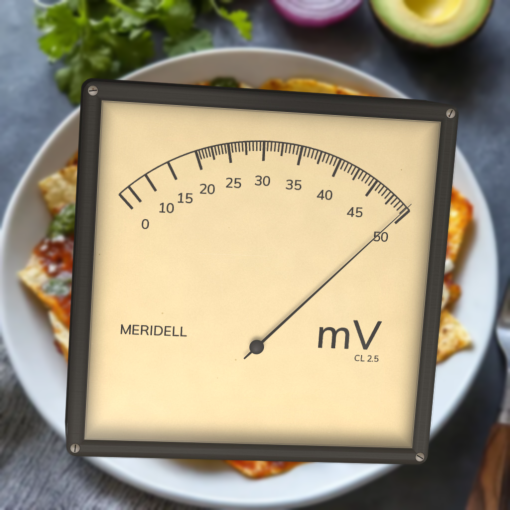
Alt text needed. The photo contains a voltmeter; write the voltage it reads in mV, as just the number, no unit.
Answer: 49.5
